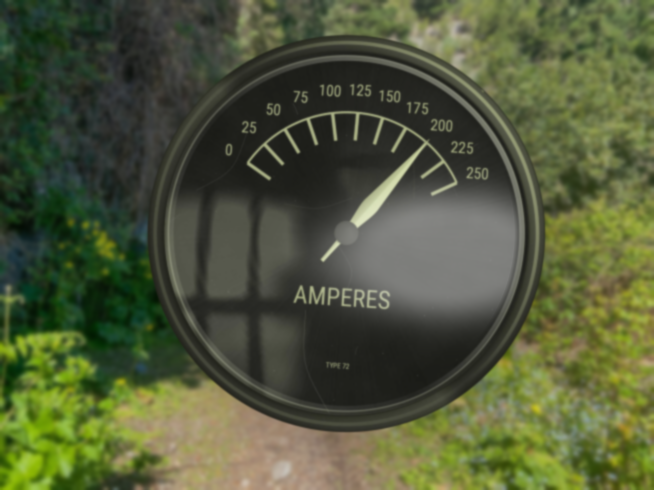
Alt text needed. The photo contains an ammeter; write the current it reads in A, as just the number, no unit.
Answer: 200
